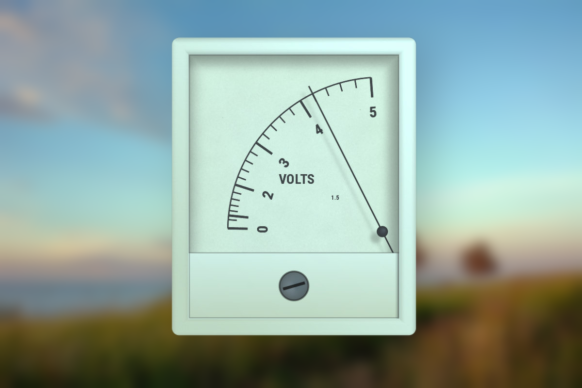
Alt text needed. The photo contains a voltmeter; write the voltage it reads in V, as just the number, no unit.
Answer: 4.2
